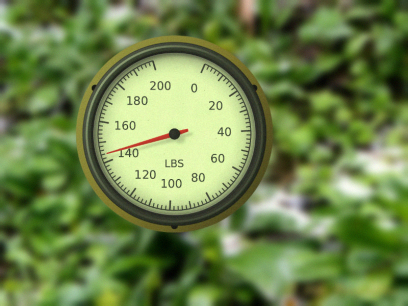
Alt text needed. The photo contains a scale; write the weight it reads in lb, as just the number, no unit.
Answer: 144
